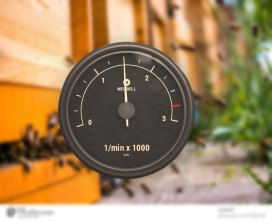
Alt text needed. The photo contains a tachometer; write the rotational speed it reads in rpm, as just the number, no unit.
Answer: 1500
